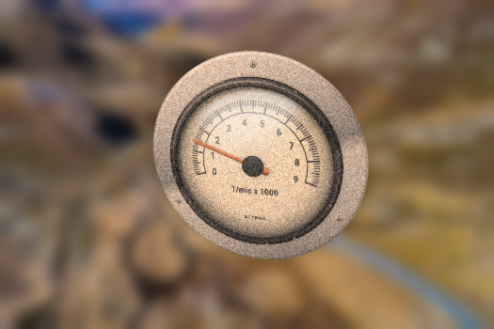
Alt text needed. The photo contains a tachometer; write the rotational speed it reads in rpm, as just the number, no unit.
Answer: 1500
